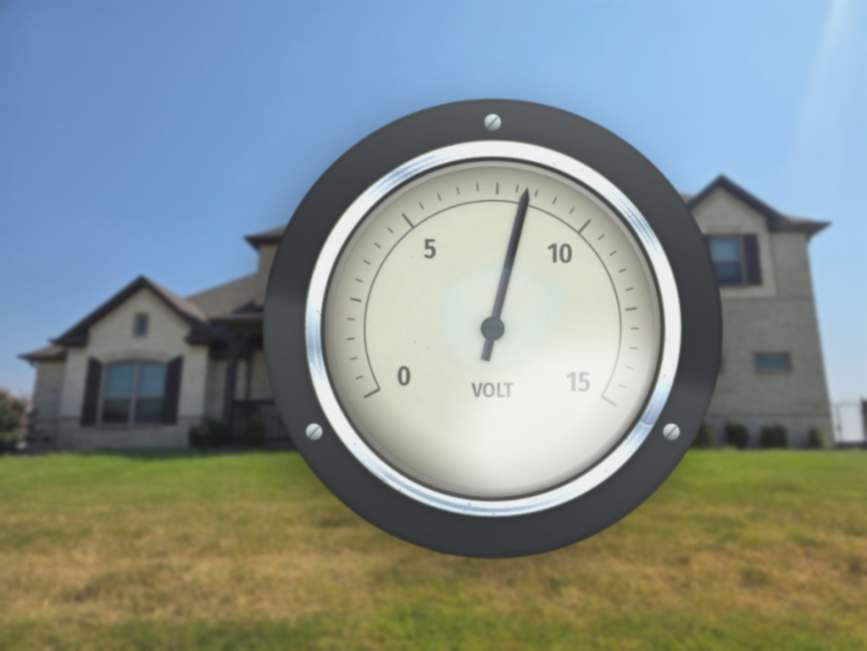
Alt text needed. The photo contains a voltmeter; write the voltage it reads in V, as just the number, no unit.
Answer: 8.25
